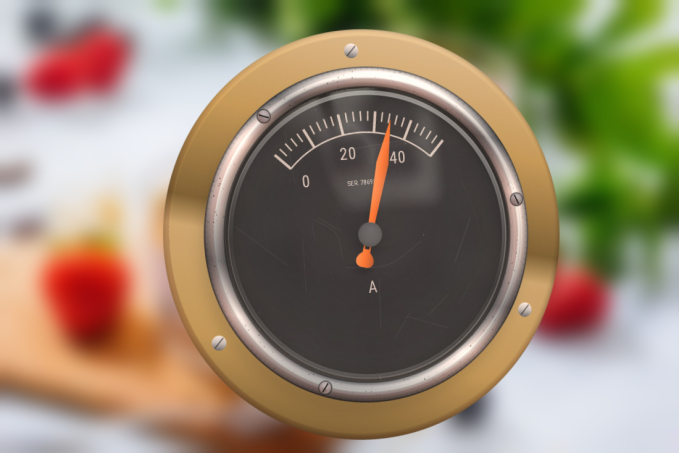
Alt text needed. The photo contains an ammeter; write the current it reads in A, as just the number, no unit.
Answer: 34
